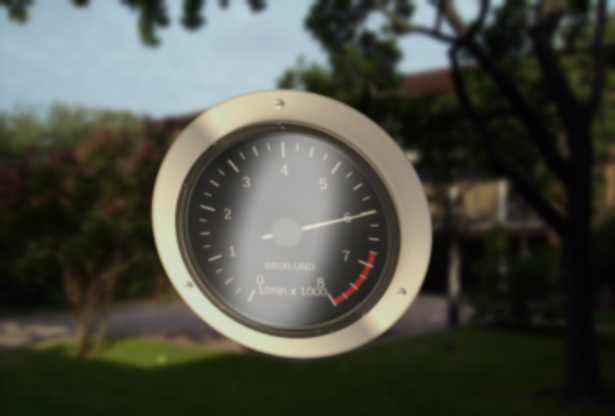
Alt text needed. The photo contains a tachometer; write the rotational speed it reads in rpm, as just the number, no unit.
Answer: 6000
